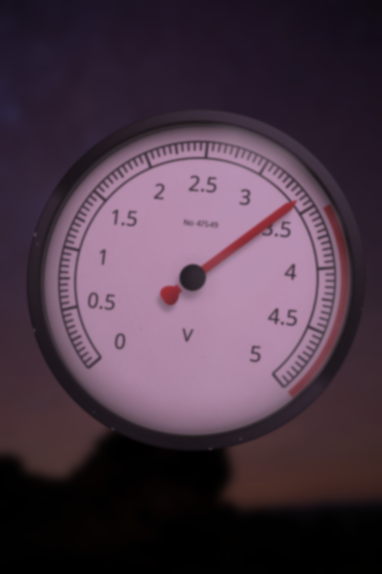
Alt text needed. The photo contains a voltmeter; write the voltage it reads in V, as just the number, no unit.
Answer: 3.4
